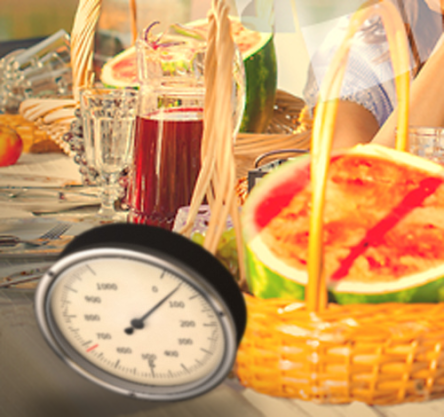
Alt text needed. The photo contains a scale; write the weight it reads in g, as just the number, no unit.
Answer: 50
